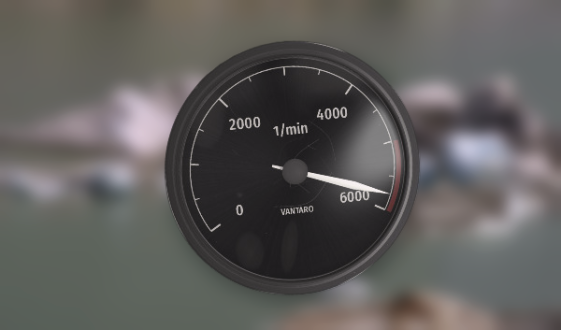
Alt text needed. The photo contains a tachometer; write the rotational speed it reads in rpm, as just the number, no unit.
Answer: 5750
